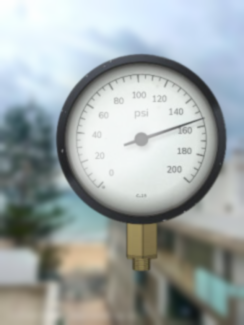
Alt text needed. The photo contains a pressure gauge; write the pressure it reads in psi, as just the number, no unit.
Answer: 155
